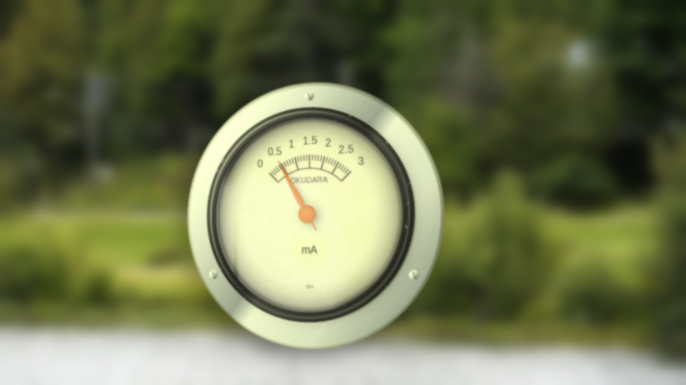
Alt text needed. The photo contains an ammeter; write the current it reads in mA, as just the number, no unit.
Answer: 0.5
